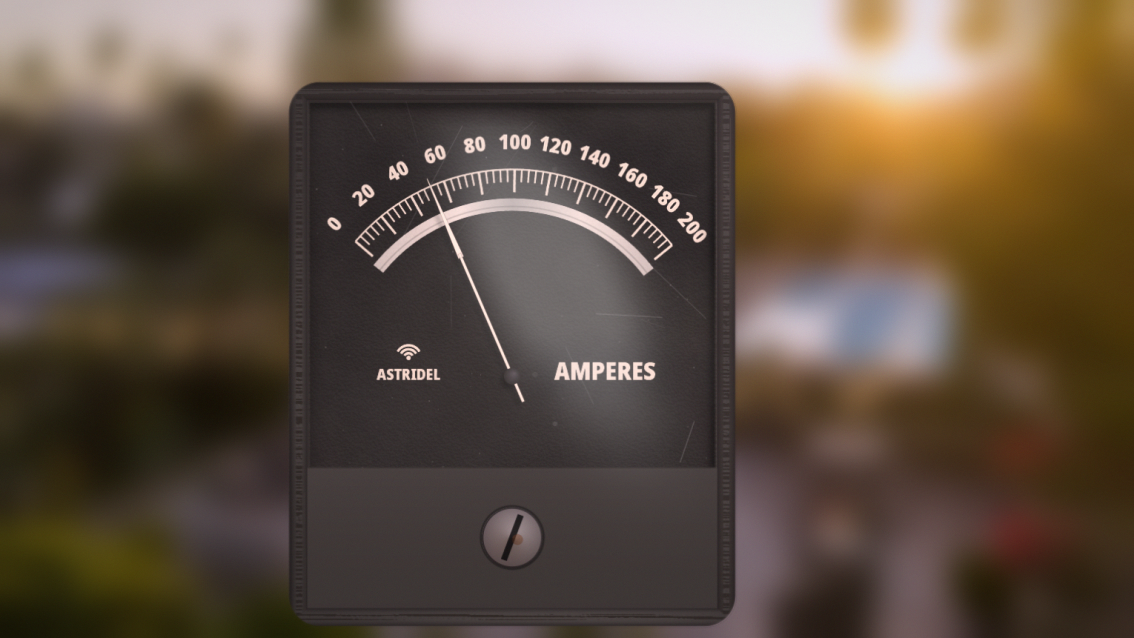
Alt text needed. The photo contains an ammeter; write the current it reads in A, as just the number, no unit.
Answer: 52
